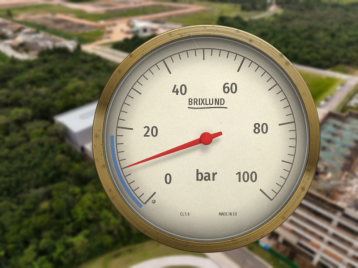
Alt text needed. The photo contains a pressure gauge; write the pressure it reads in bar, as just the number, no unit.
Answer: 10
